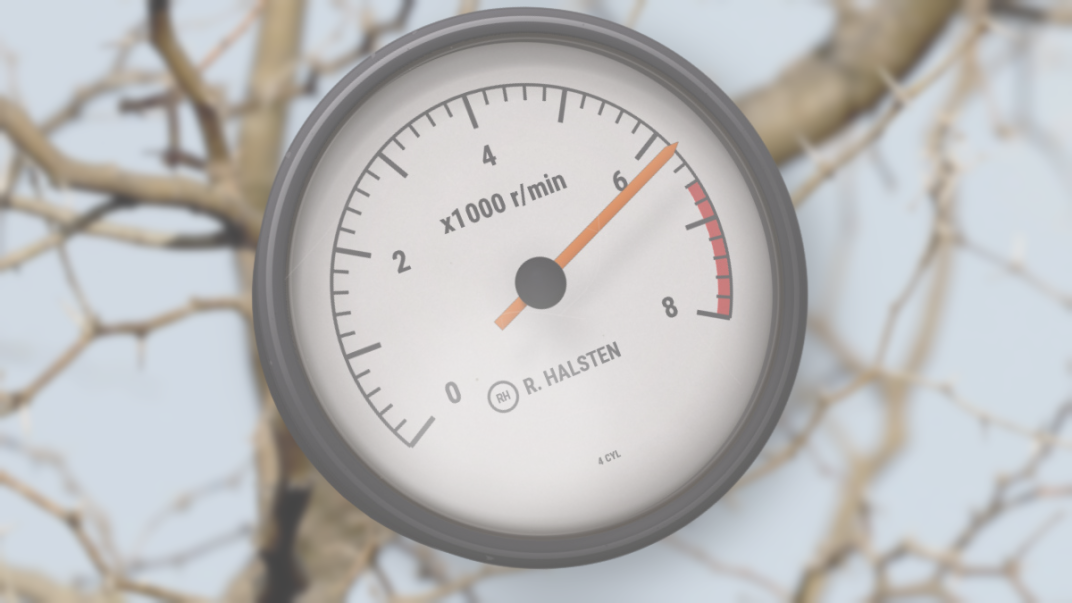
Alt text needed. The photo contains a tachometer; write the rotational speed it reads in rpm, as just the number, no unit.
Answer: 6200
